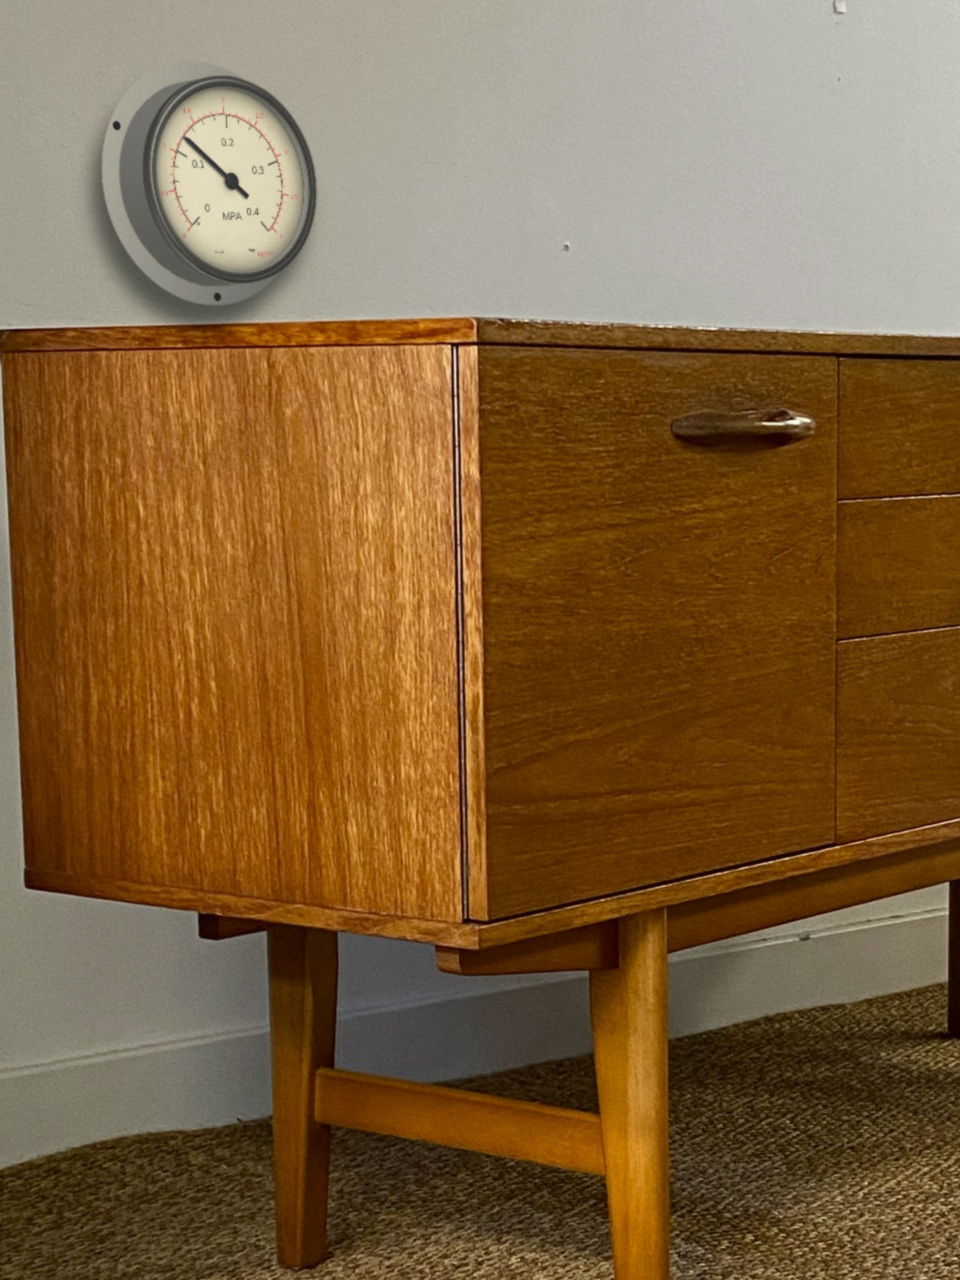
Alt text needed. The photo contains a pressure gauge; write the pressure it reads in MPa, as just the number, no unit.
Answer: 0.12
